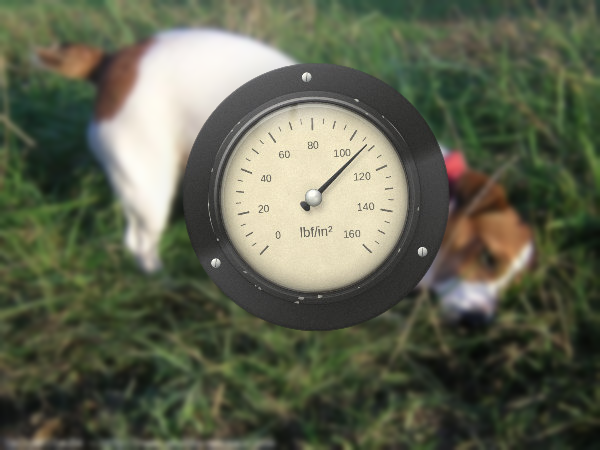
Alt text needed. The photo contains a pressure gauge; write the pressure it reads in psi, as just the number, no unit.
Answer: 107.5
